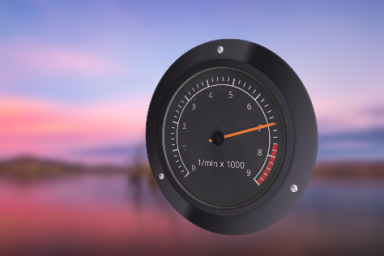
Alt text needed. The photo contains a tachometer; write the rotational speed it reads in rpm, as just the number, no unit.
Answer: 7000
